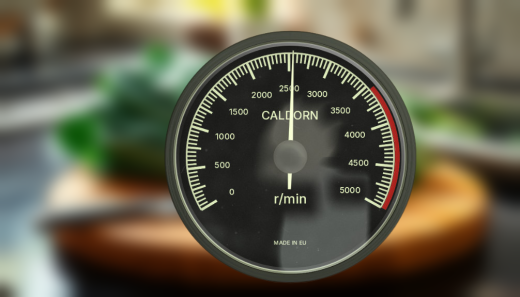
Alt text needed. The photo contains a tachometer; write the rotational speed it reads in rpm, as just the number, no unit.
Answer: 2550
